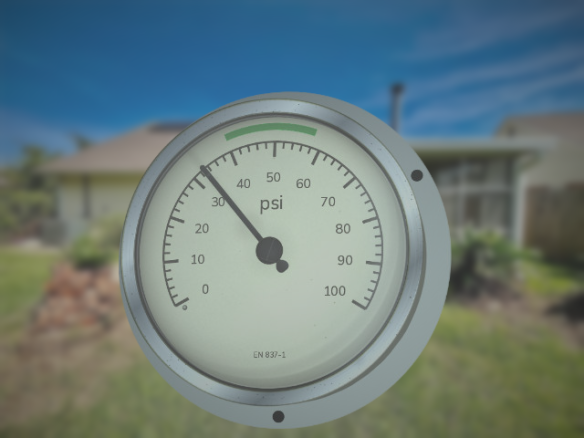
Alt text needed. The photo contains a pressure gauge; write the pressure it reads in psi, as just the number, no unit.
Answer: 33
